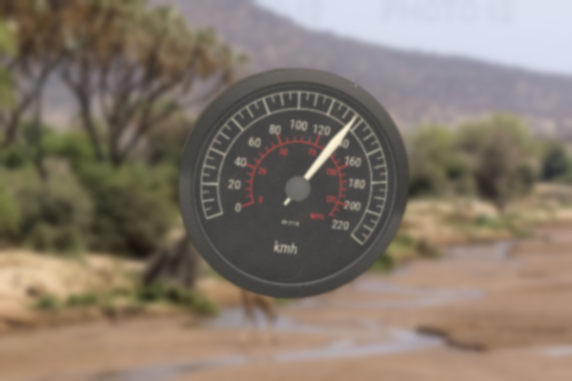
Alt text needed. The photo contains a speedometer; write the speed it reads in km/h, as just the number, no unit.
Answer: 135
